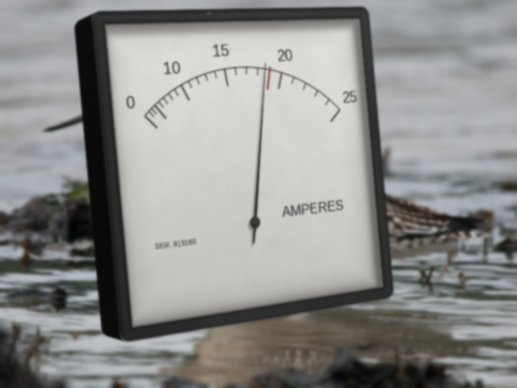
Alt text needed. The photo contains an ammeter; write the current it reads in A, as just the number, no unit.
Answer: 18.5
